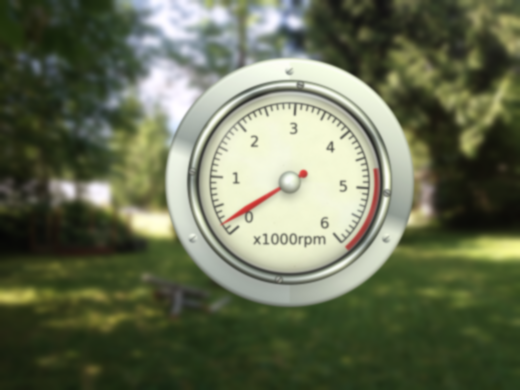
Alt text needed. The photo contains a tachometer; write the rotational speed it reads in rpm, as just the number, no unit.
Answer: 200
